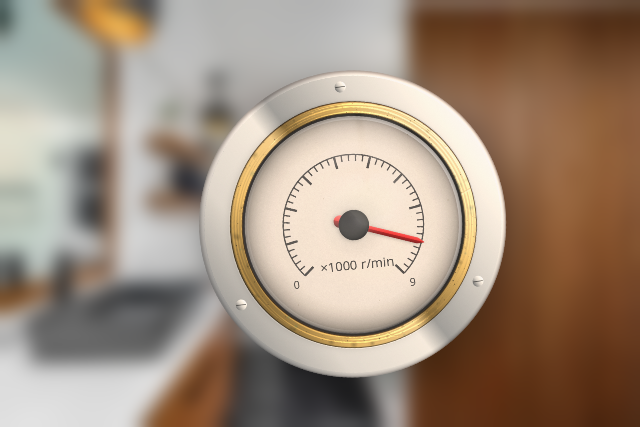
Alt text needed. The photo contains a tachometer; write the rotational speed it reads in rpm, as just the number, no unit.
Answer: 8000
